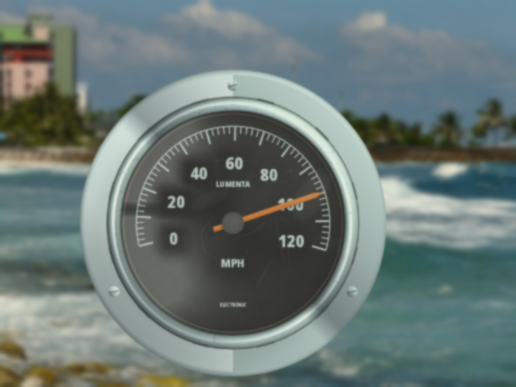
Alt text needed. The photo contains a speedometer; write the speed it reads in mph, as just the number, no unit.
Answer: 100
